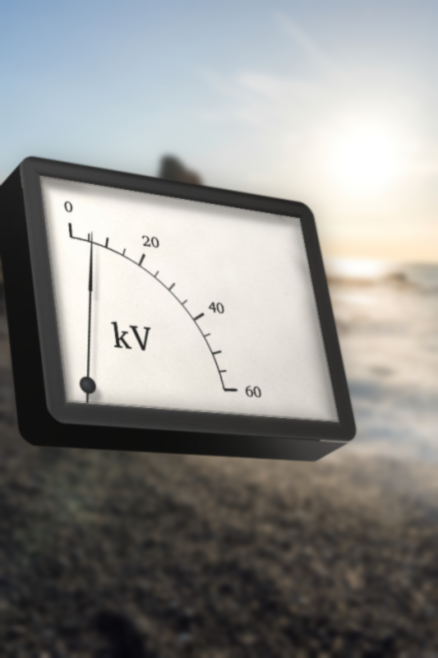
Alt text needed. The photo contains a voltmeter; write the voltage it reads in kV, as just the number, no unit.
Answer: 5
